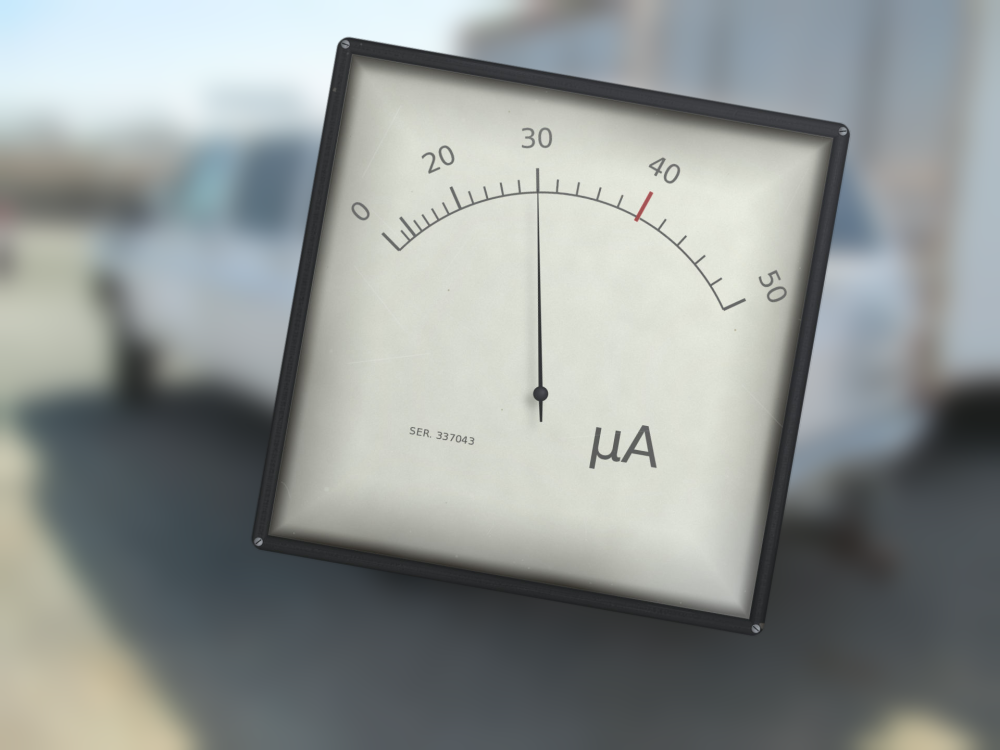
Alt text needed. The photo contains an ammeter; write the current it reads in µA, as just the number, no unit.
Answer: 30
